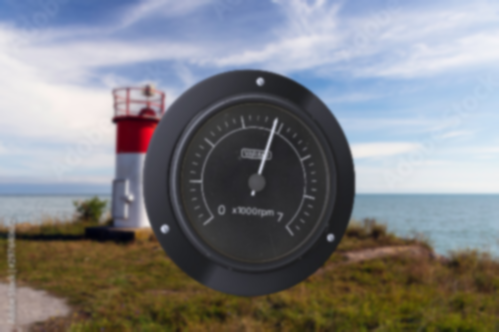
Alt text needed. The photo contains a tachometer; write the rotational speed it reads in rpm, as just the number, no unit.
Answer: 3800
